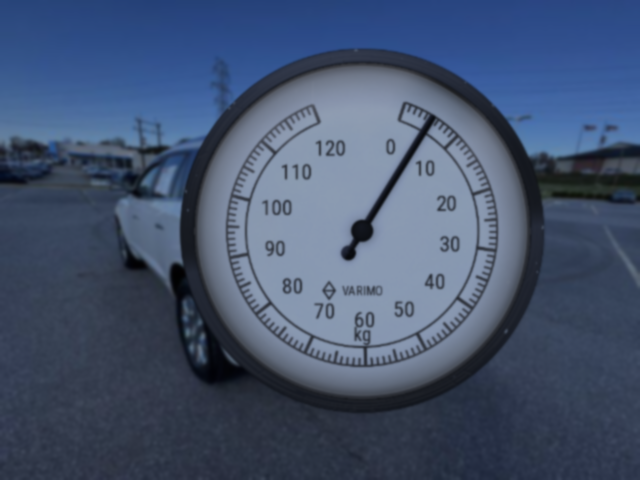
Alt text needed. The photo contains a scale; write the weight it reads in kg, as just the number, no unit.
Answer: 5
